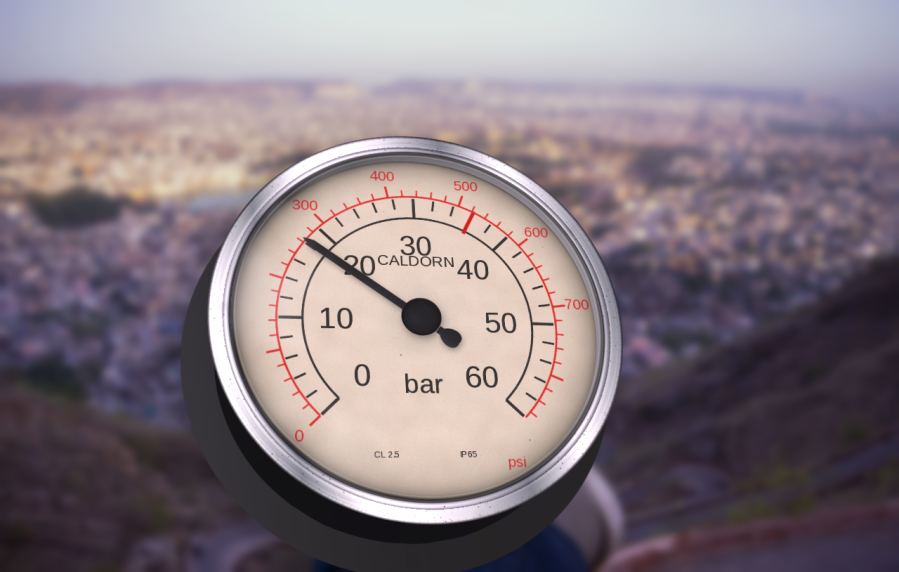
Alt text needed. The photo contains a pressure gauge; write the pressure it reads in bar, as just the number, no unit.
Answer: 18
